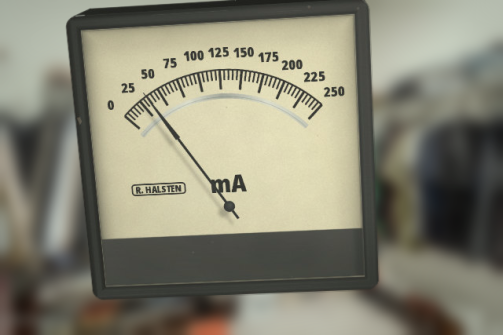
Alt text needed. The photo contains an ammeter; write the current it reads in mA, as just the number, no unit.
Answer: 35
